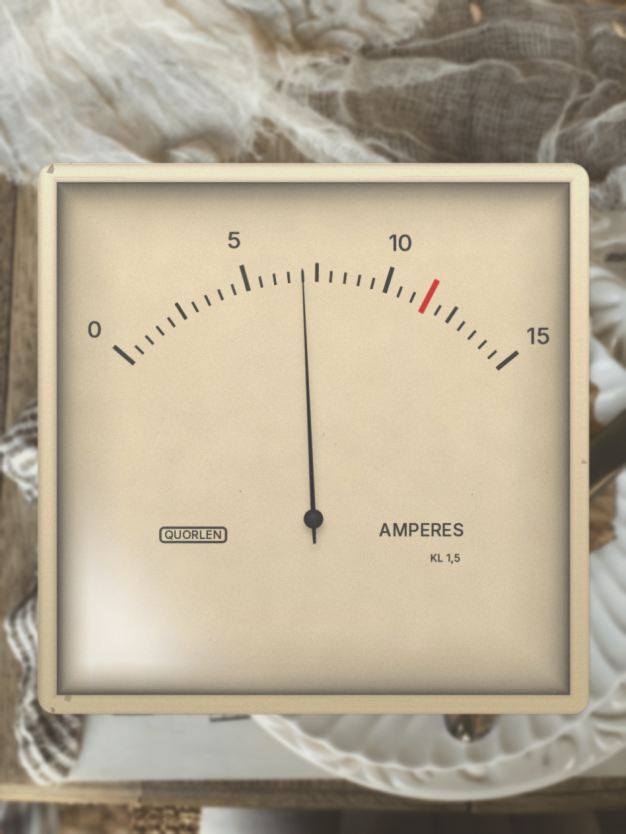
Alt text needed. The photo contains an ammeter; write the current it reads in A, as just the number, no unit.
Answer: 7
